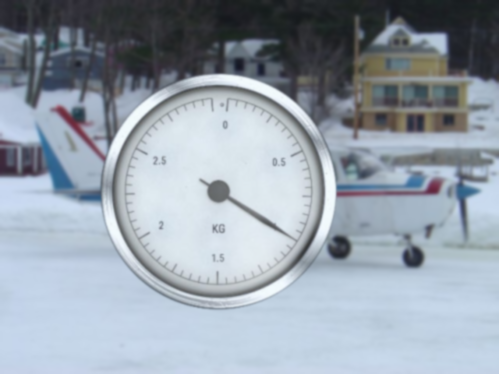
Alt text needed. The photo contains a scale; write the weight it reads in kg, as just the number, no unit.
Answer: 1
